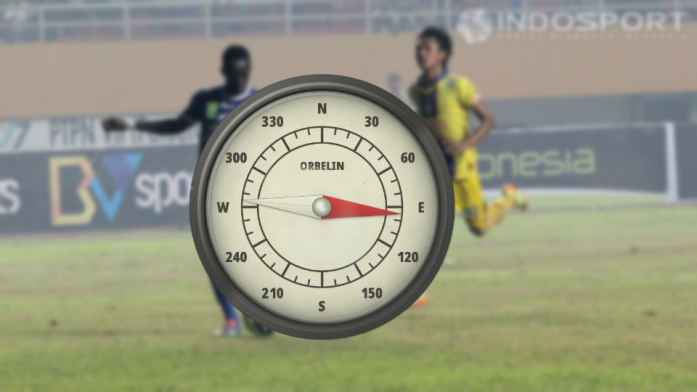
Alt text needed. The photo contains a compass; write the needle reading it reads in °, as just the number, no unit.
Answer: 95
